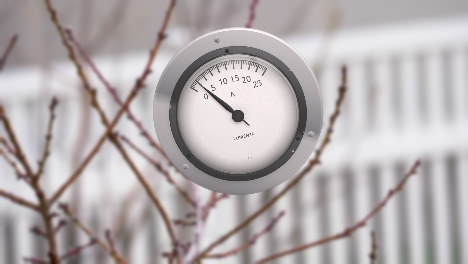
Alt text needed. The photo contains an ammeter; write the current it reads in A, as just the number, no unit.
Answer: 2.5
